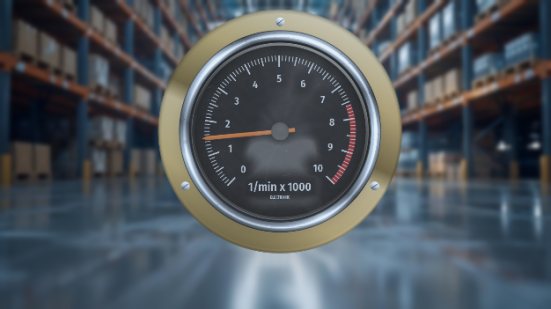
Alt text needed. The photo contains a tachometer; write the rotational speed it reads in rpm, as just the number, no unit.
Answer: 1500
